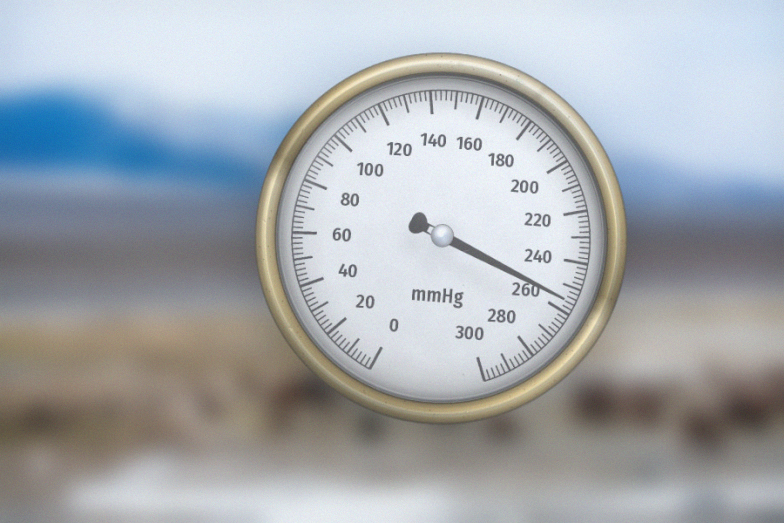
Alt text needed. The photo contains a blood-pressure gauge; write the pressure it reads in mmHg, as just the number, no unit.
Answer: 256
